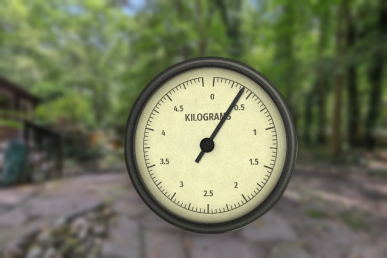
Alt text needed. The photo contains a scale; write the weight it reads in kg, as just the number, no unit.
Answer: 0.4
